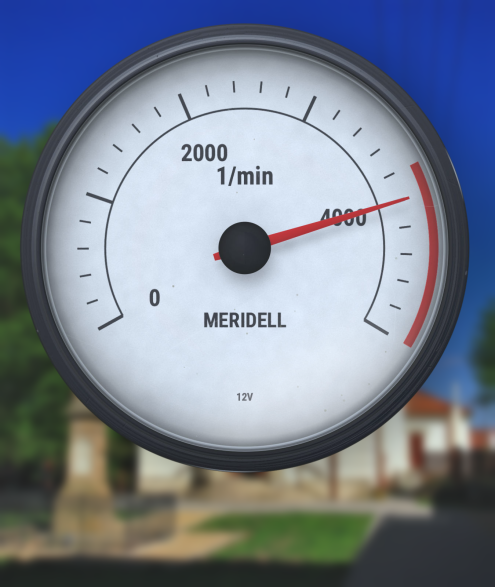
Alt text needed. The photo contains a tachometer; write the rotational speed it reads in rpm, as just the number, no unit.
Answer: 4000
